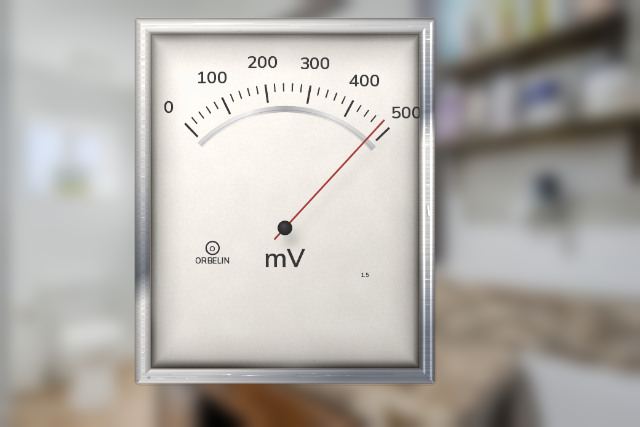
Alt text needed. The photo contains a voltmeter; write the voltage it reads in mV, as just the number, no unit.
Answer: 480
